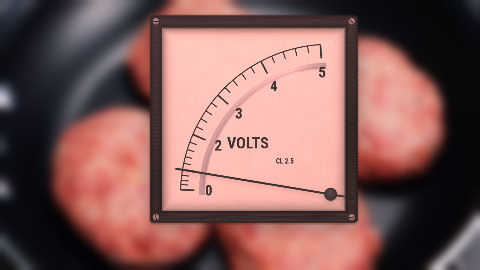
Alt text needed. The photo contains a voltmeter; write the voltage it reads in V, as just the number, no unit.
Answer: 1
